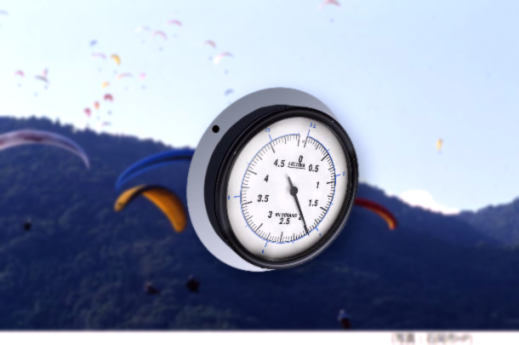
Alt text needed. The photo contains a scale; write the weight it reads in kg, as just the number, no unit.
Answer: 2
